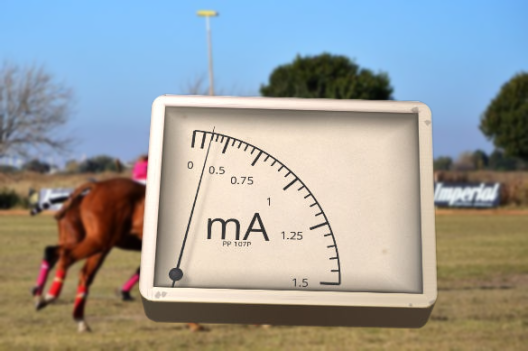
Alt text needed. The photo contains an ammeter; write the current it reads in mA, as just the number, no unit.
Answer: 0.35
